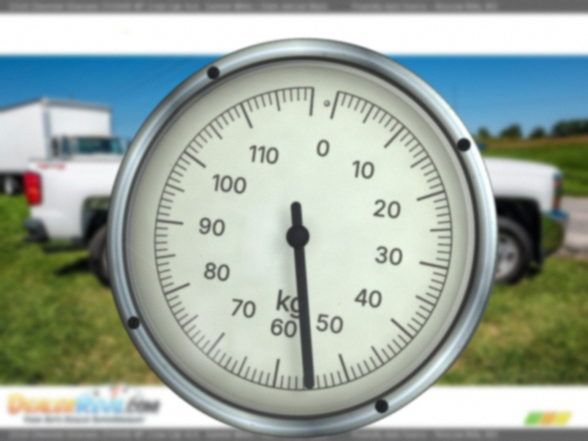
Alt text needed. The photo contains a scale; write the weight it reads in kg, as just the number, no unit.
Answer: 55
